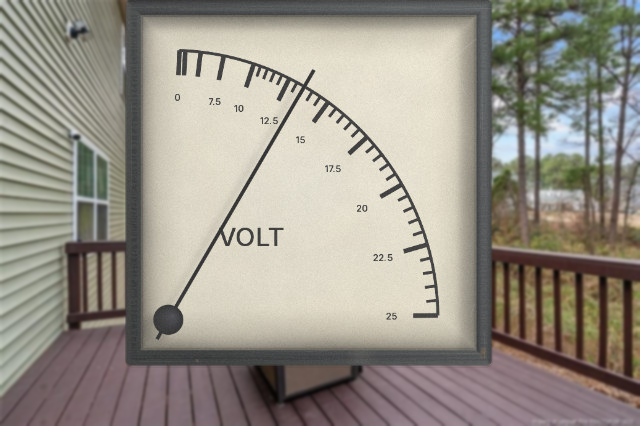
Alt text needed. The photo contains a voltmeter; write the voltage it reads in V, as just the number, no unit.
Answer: 13.5
